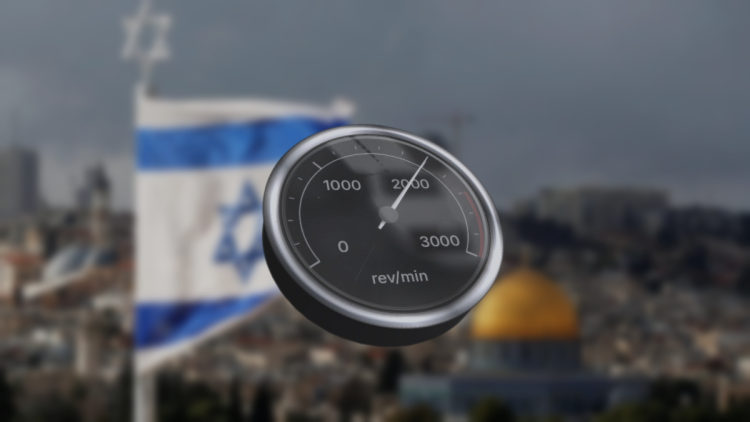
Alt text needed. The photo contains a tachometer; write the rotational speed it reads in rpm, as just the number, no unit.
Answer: 2000
